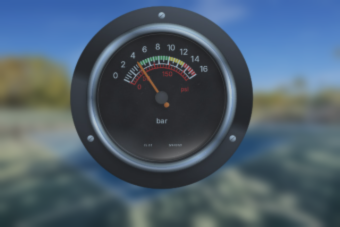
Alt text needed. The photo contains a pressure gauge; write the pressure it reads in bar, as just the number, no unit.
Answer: 4
